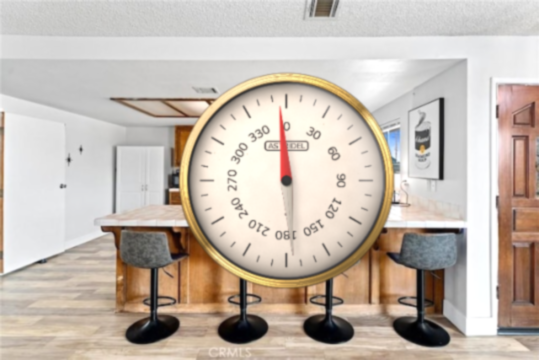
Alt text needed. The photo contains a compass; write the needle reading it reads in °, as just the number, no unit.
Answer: 355
